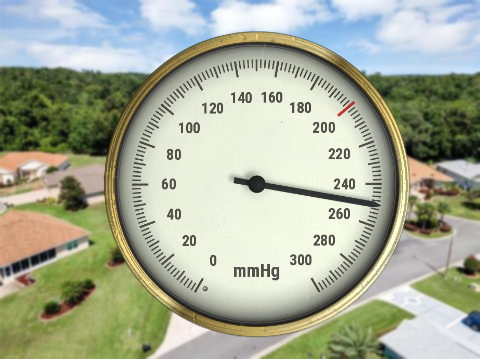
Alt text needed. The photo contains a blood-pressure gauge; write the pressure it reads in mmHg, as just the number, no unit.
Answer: 250
